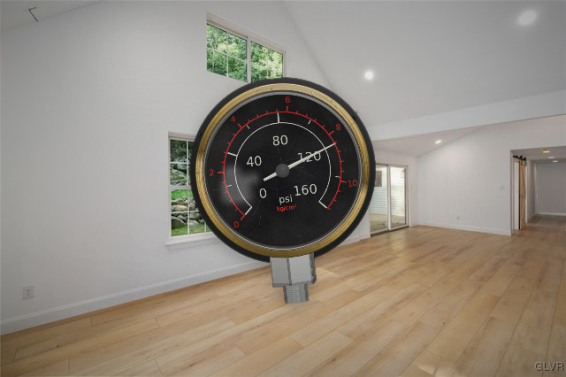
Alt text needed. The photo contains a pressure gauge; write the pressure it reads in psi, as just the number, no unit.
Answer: 120
